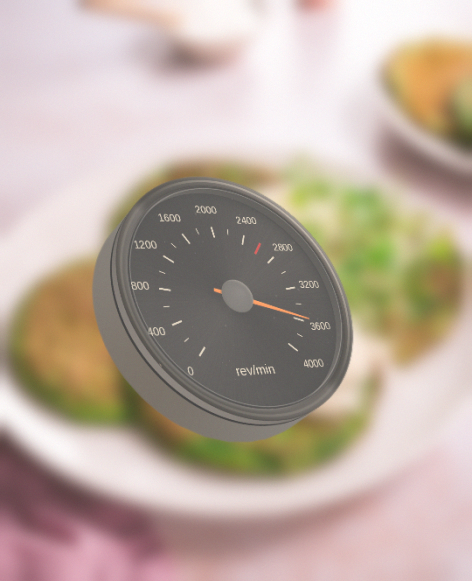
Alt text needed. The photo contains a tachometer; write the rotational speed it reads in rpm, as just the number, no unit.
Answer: 3600
